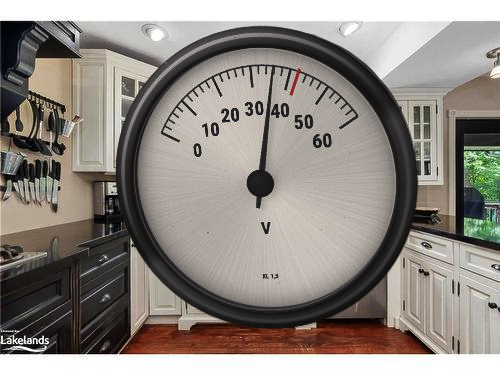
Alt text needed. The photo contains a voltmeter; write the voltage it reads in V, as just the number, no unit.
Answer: 36
